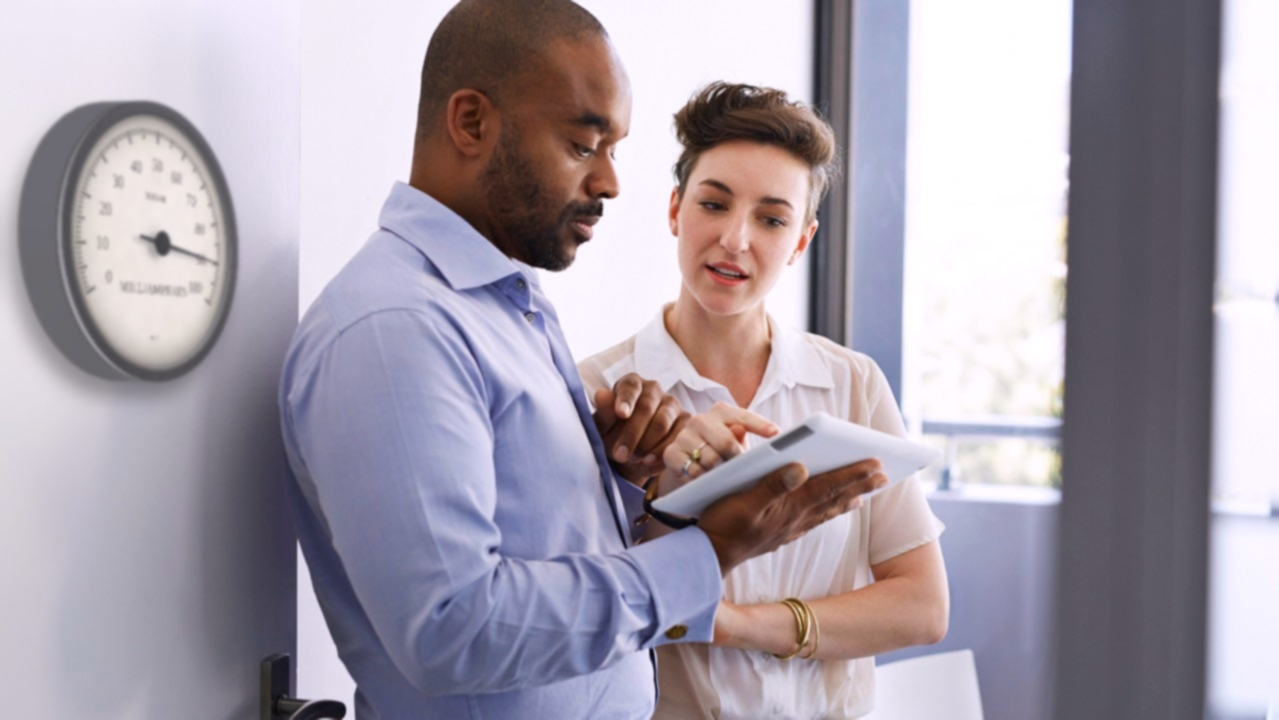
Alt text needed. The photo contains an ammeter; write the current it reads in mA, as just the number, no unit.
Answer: 90
